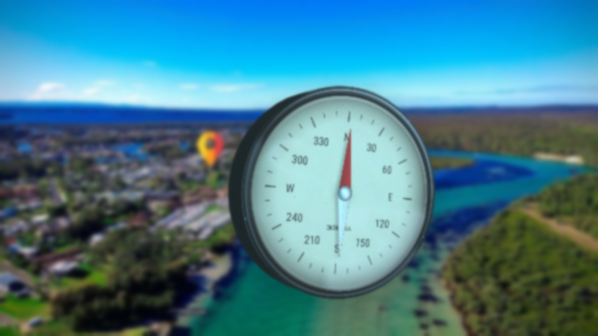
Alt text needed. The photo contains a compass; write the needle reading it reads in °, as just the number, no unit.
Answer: 0
